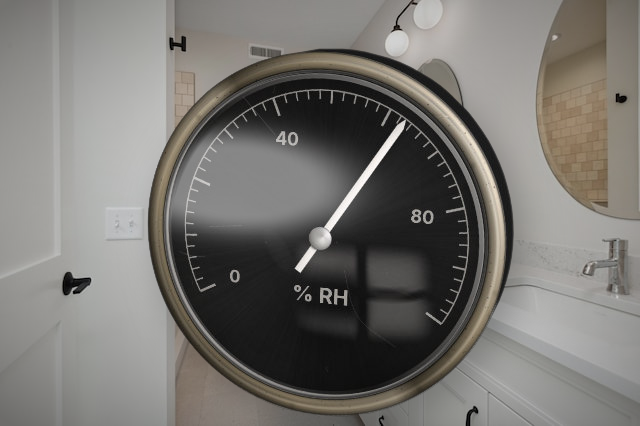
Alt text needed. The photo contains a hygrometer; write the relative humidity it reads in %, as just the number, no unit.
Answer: 63
